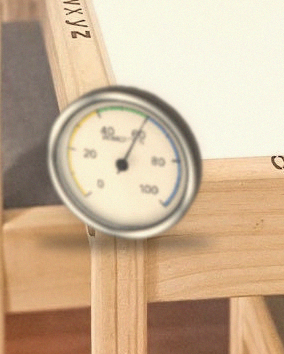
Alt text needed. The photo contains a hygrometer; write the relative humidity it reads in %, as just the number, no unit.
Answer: 60
